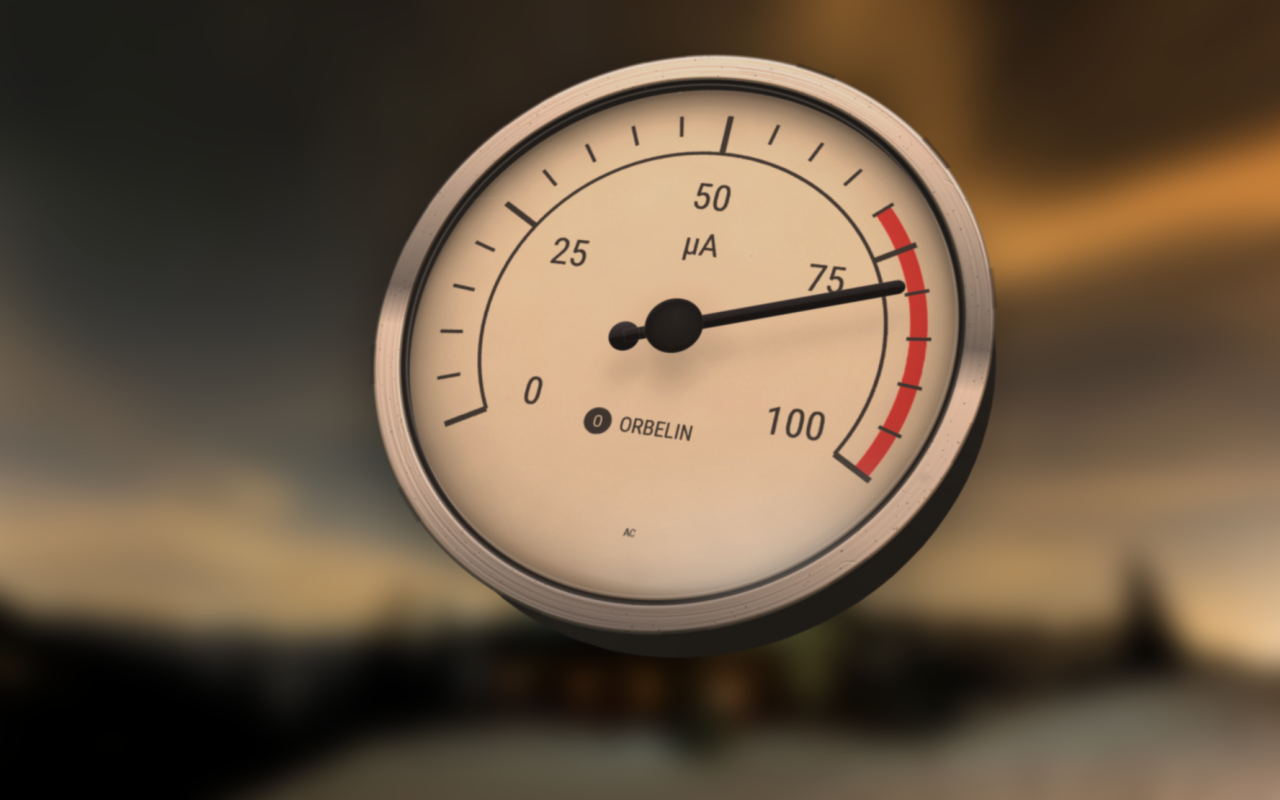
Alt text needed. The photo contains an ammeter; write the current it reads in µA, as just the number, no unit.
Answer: 80
